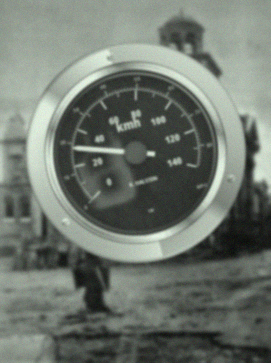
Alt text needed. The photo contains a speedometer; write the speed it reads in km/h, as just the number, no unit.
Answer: 30
